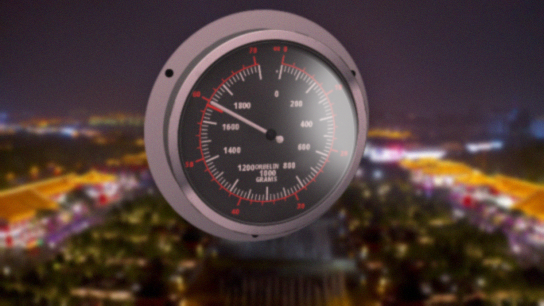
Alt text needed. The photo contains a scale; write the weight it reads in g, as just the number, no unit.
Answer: 1700
